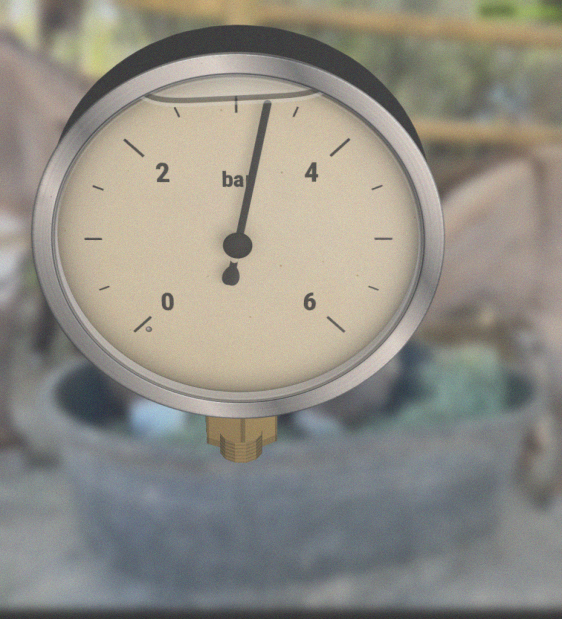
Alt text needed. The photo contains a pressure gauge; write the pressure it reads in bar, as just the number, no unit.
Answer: 3.25
